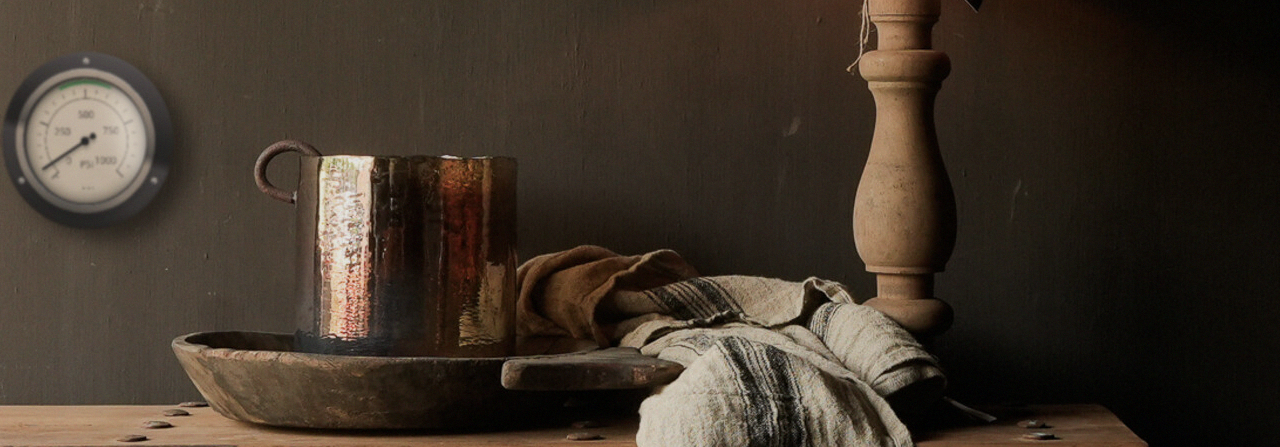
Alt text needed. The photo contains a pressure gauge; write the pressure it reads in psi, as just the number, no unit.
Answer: 50
